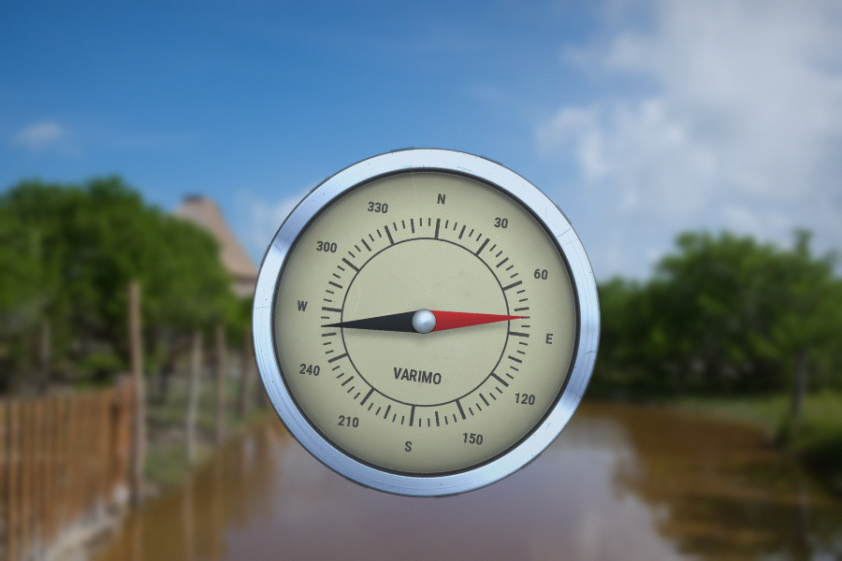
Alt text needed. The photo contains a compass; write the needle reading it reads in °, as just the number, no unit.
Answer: 80
